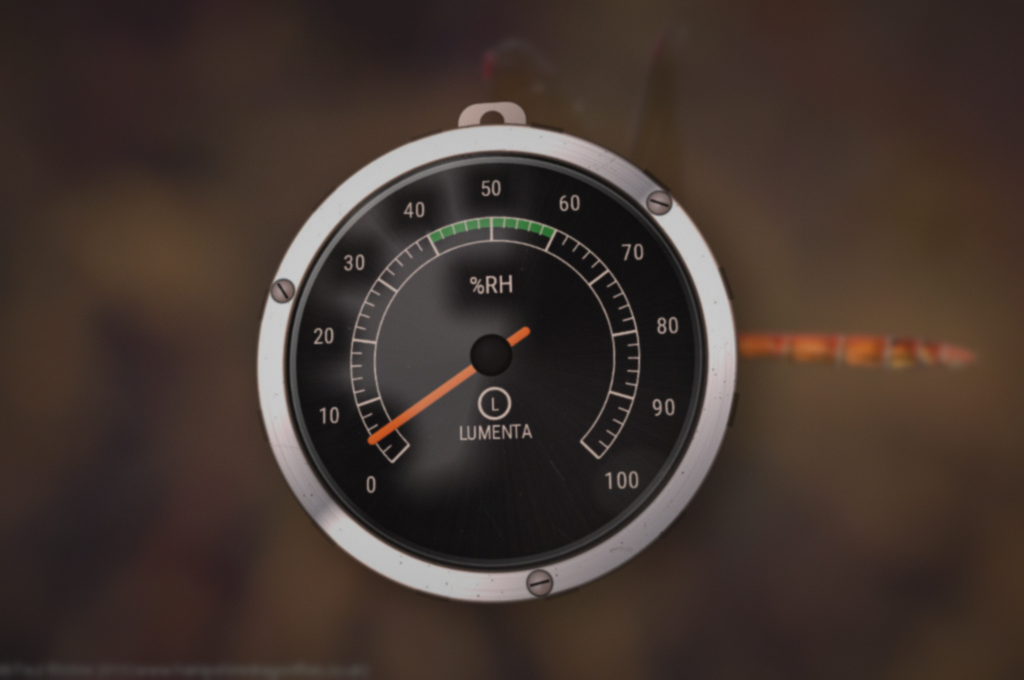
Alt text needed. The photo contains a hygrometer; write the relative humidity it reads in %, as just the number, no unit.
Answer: 4
